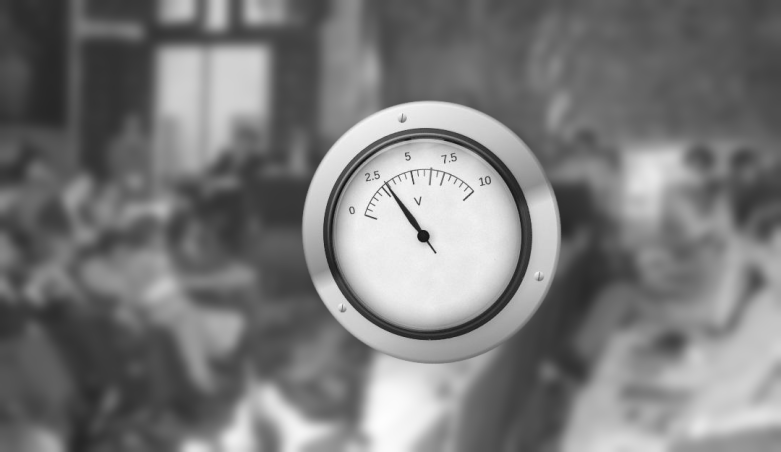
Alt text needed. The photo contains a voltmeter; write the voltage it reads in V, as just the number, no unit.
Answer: 3
